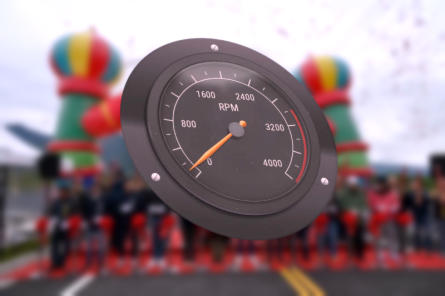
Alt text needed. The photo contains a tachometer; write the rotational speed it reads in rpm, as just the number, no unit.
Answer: 100
